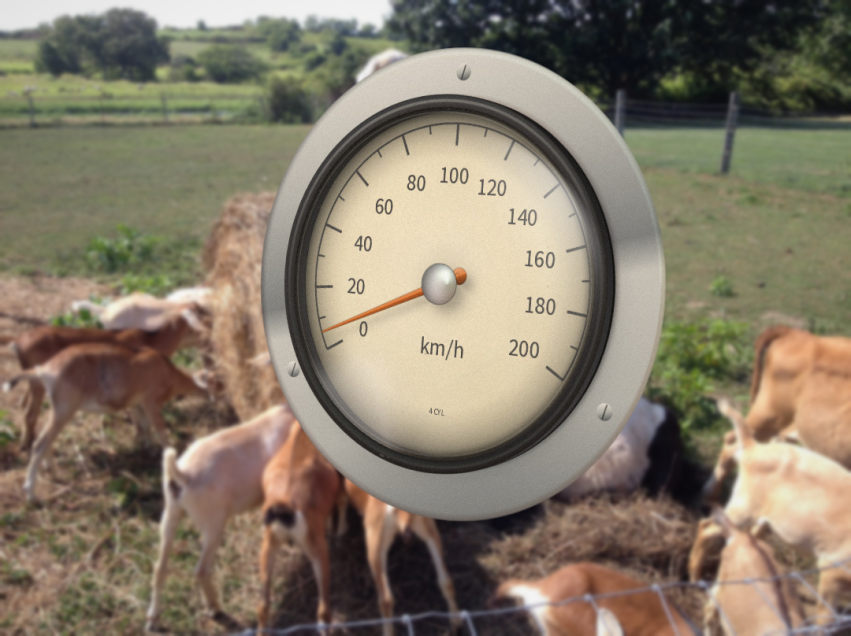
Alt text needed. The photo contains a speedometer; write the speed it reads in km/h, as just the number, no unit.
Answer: 5
